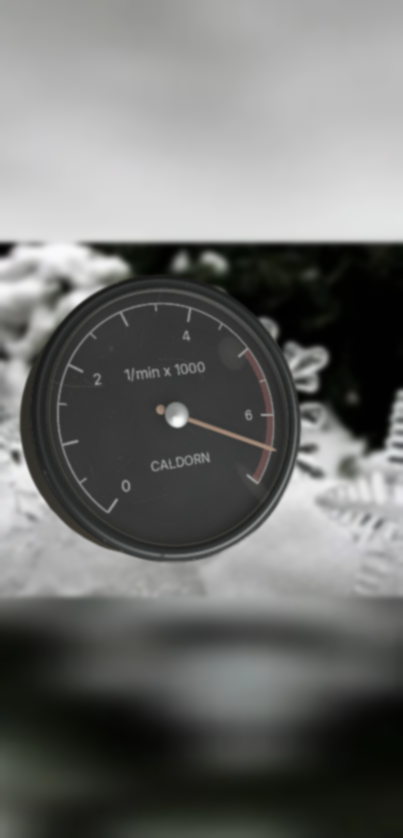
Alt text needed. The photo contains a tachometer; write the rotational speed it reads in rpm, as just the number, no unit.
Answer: 6500
